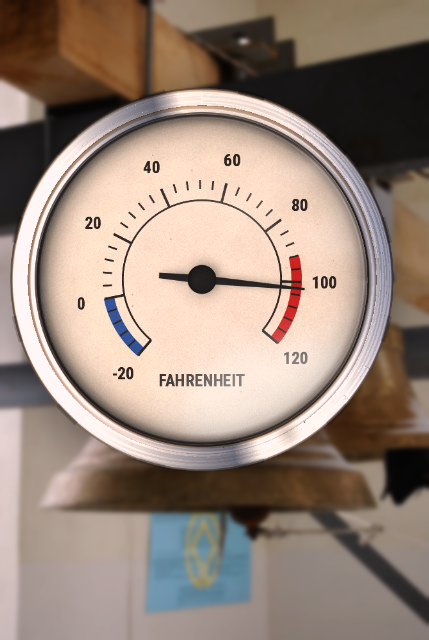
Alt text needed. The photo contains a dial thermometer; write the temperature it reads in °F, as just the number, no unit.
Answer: 102
